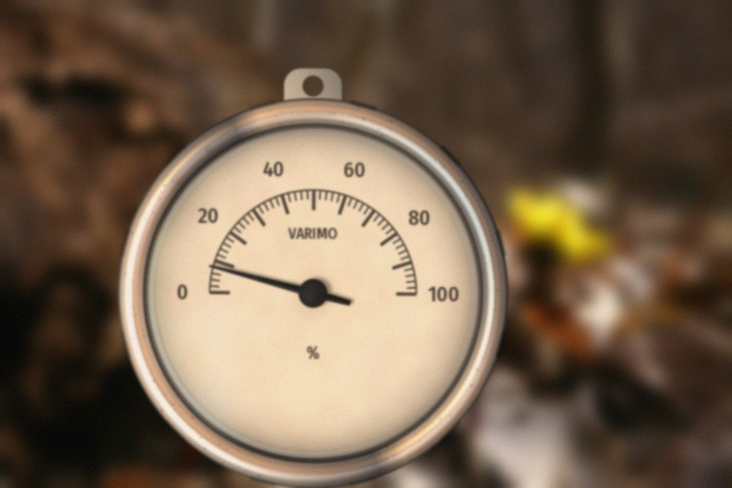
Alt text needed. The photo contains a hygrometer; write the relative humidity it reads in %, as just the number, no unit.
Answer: 8
